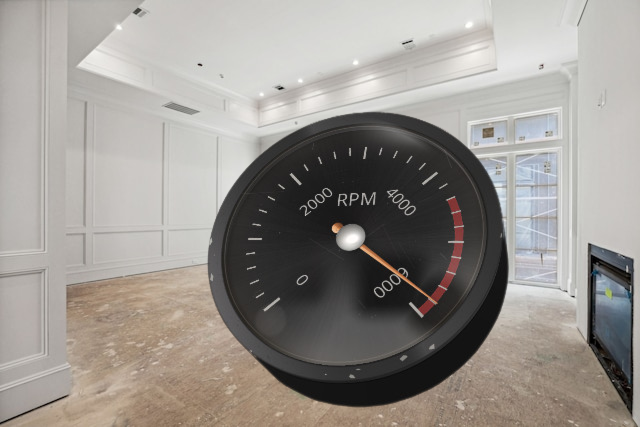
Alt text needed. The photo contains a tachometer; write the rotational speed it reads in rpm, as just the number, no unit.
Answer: 5800
